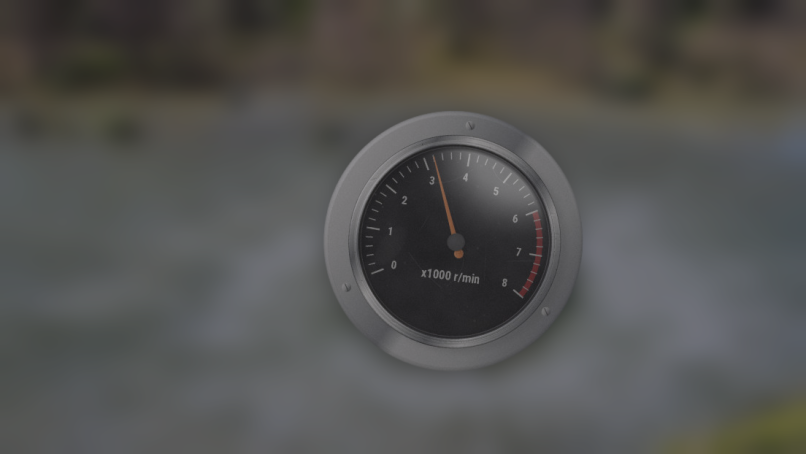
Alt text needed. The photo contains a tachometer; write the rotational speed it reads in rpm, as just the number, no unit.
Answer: 3200
